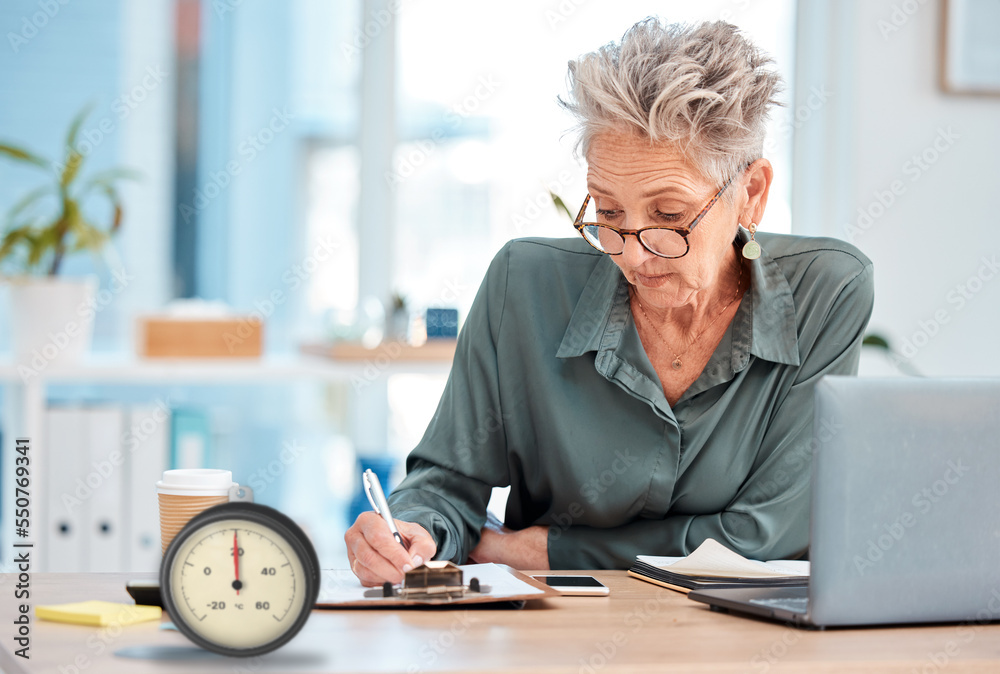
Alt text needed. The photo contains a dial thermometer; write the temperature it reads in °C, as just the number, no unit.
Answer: 20
